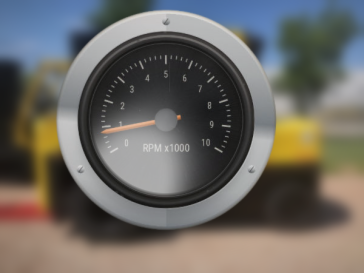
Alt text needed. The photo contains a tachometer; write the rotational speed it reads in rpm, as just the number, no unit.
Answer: 800
